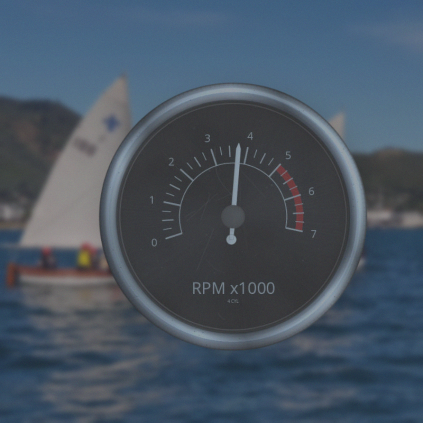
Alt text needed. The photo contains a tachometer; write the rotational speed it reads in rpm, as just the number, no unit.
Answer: 3750
